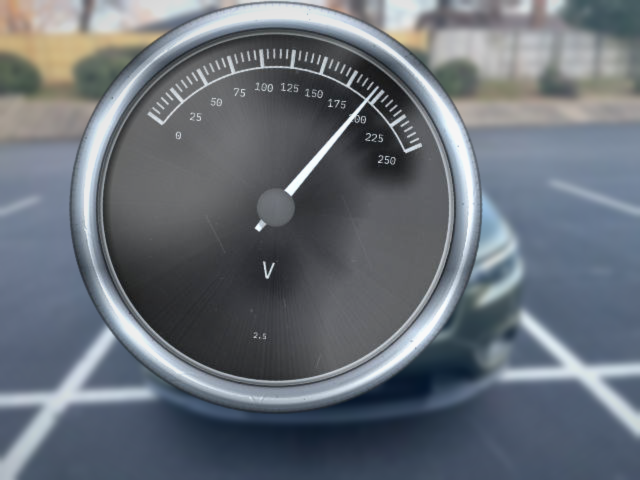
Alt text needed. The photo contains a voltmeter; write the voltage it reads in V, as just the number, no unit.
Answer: 195
